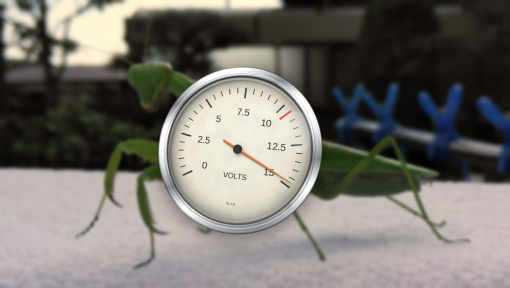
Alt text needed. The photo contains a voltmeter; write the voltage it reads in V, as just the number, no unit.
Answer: 14.75
